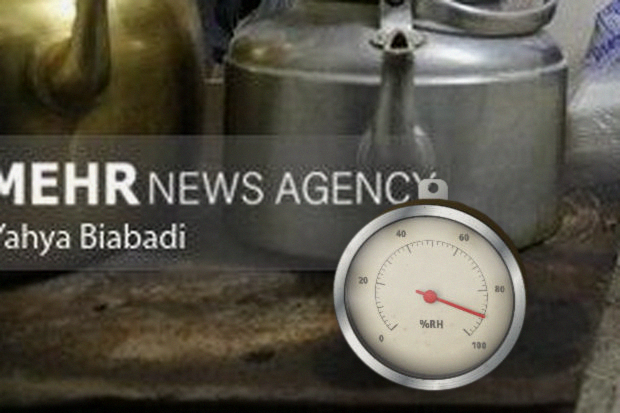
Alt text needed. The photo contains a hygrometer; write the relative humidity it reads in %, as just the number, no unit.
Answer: 90
